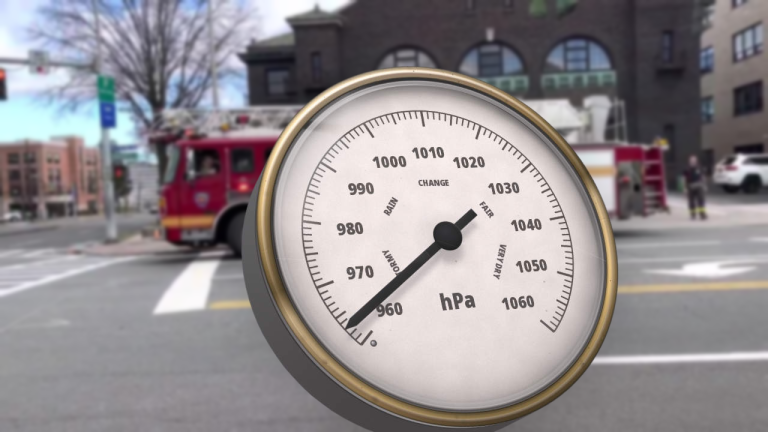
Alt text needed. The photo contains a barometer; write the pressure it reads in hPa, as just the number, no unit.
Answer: 963
